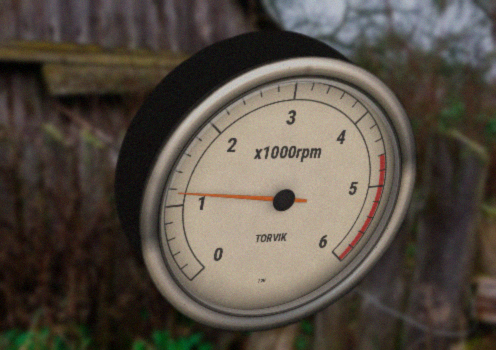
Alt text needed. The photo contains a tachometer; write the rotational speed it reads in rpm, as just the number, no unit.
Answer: 1200
